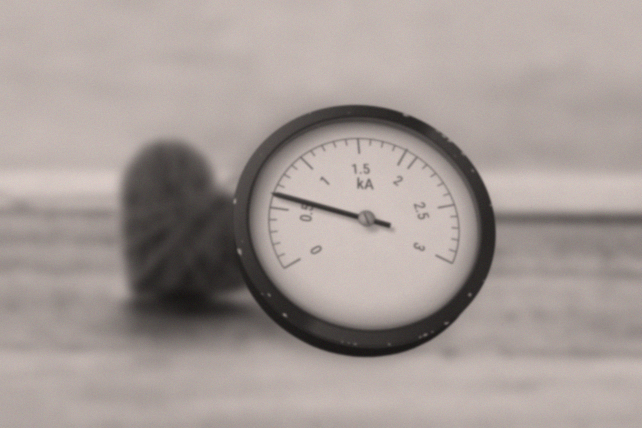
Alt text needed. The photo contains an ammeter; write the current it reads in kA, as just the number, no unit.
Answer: 0.6
